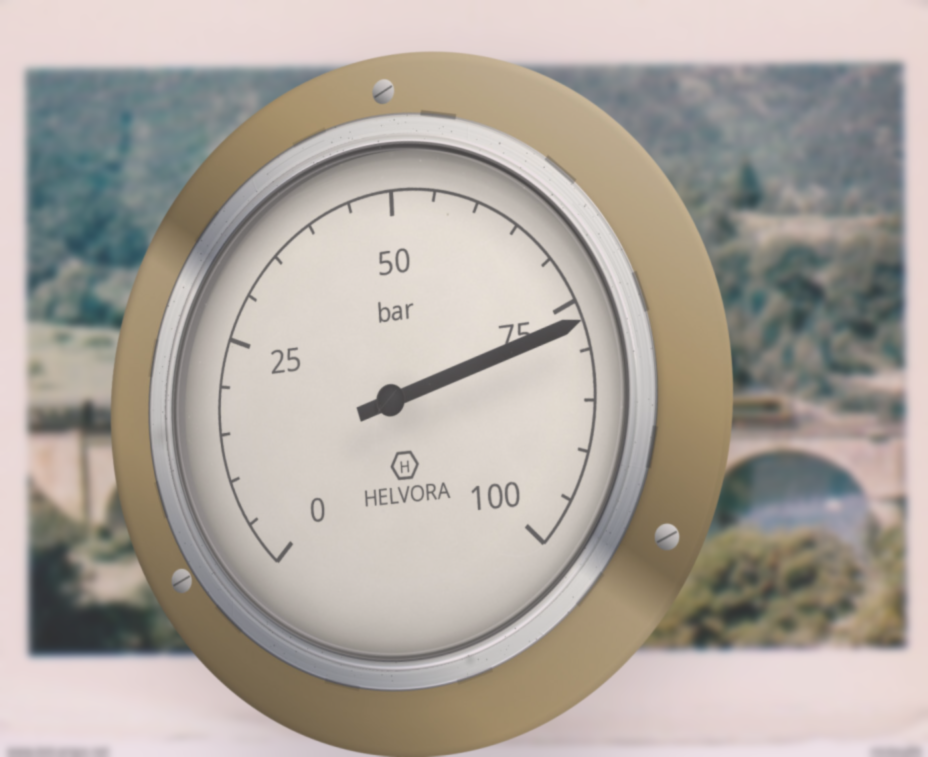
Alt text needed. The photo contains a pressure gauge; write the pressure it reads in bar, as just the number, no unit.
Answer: 77.5
